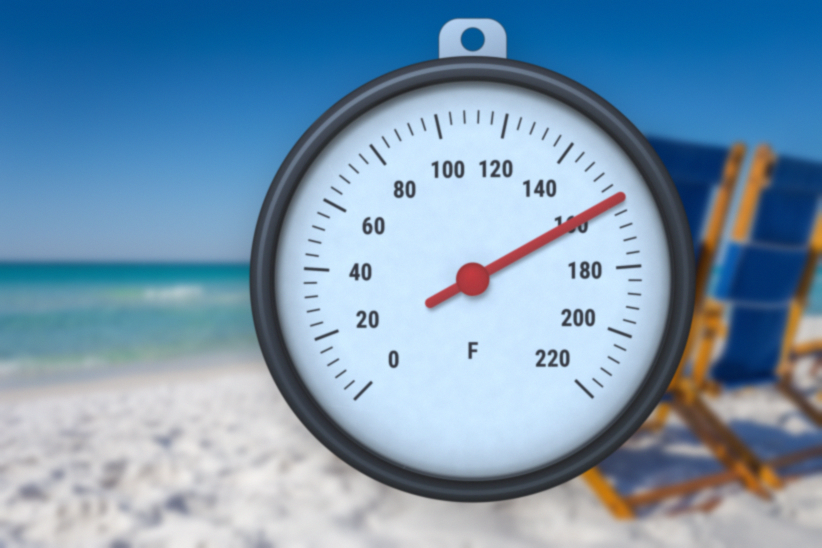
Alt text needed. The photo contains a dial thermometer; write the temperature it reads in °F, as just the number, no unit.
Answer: 160
